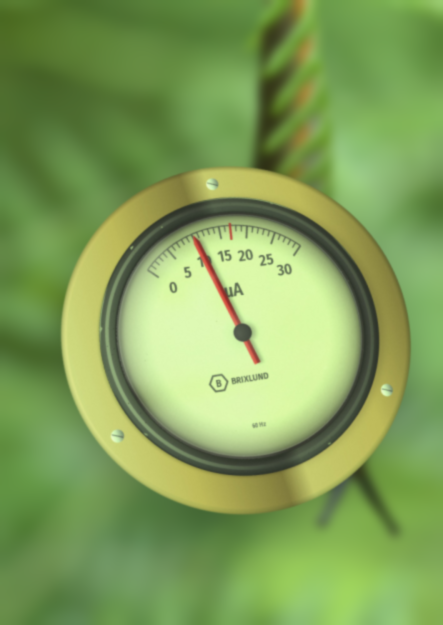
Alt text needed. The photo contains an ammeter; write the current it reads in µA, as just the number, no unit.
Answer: 10
